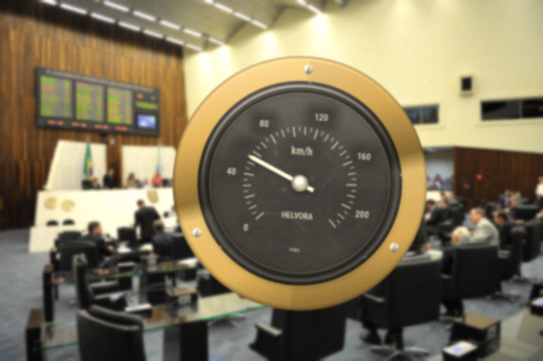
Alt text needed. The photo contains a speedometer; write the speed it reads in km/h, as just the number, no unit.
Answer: 55
